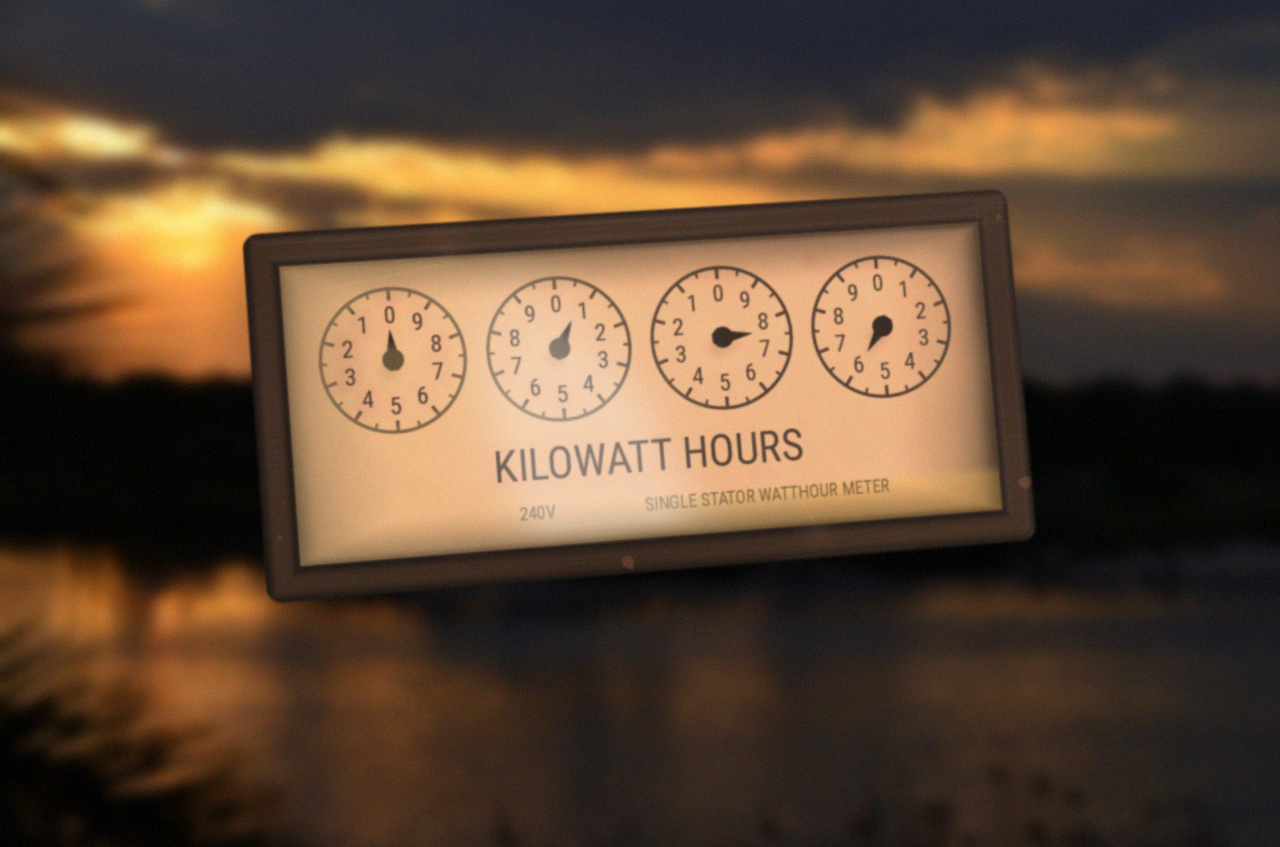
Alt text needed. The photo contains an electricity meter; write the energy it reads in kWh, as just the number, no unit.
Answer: 76
